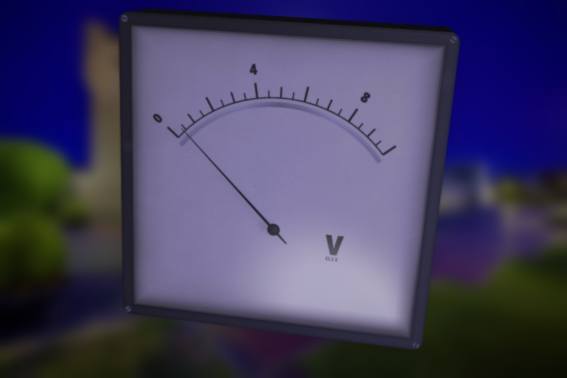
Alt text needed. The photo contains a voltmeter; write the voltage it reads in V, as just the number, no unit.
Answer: 0.5
